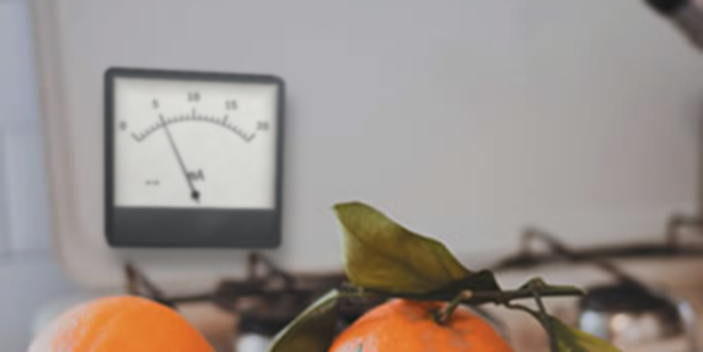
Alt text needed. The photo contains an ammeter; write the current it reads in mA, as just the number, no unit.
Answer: 5
